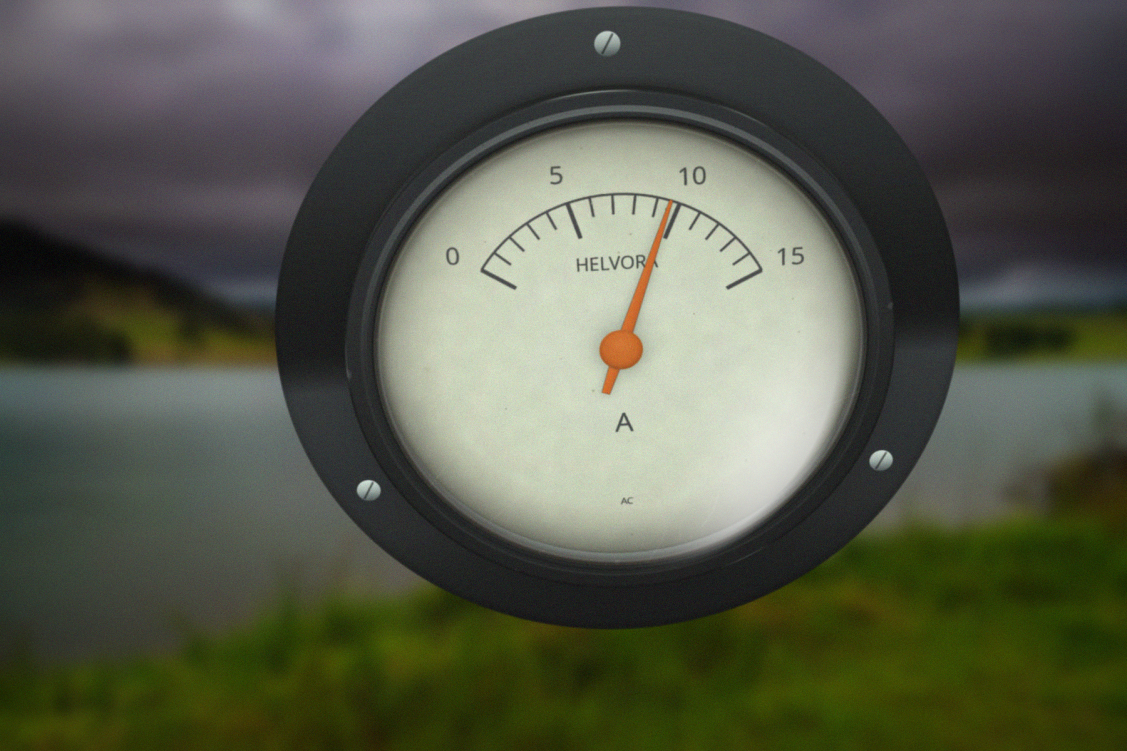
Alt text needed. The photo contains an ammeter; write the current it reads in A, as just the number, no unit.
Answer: 9.5
